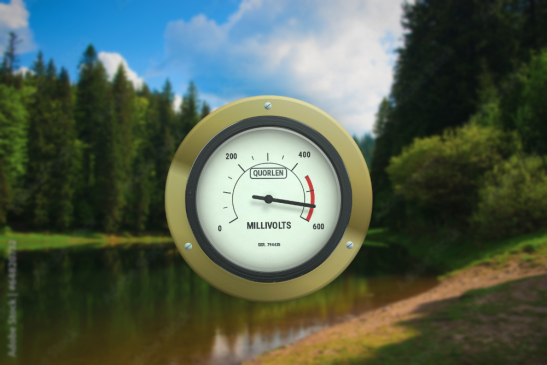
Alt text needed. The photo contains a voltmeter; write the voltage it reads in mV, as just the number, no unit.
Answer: 550
